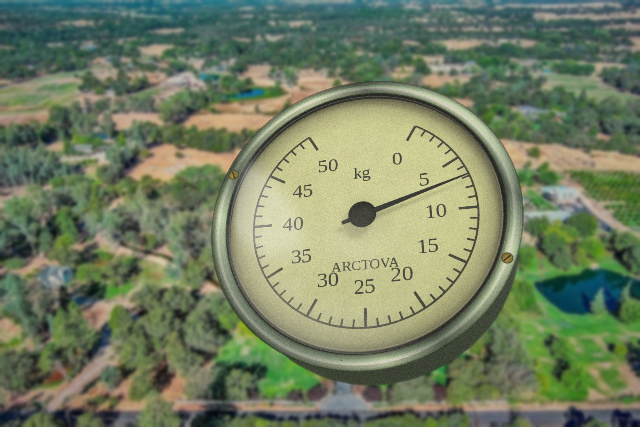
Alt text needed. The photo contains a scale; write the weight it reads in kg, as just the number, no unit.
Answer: 7
